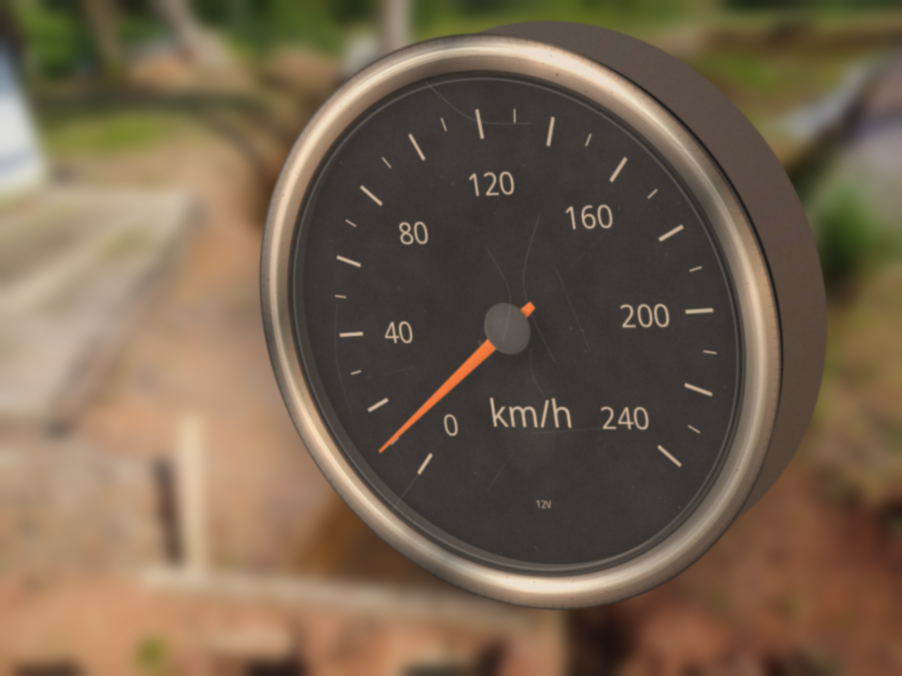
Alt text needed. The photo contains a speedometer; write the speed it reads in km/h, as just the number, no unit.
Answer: 10
